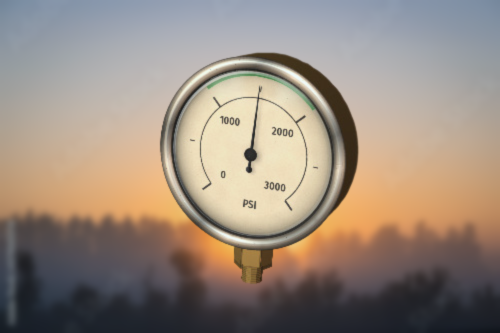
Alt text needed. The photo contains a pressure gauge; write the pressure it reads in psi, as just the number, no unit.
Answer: 1500
